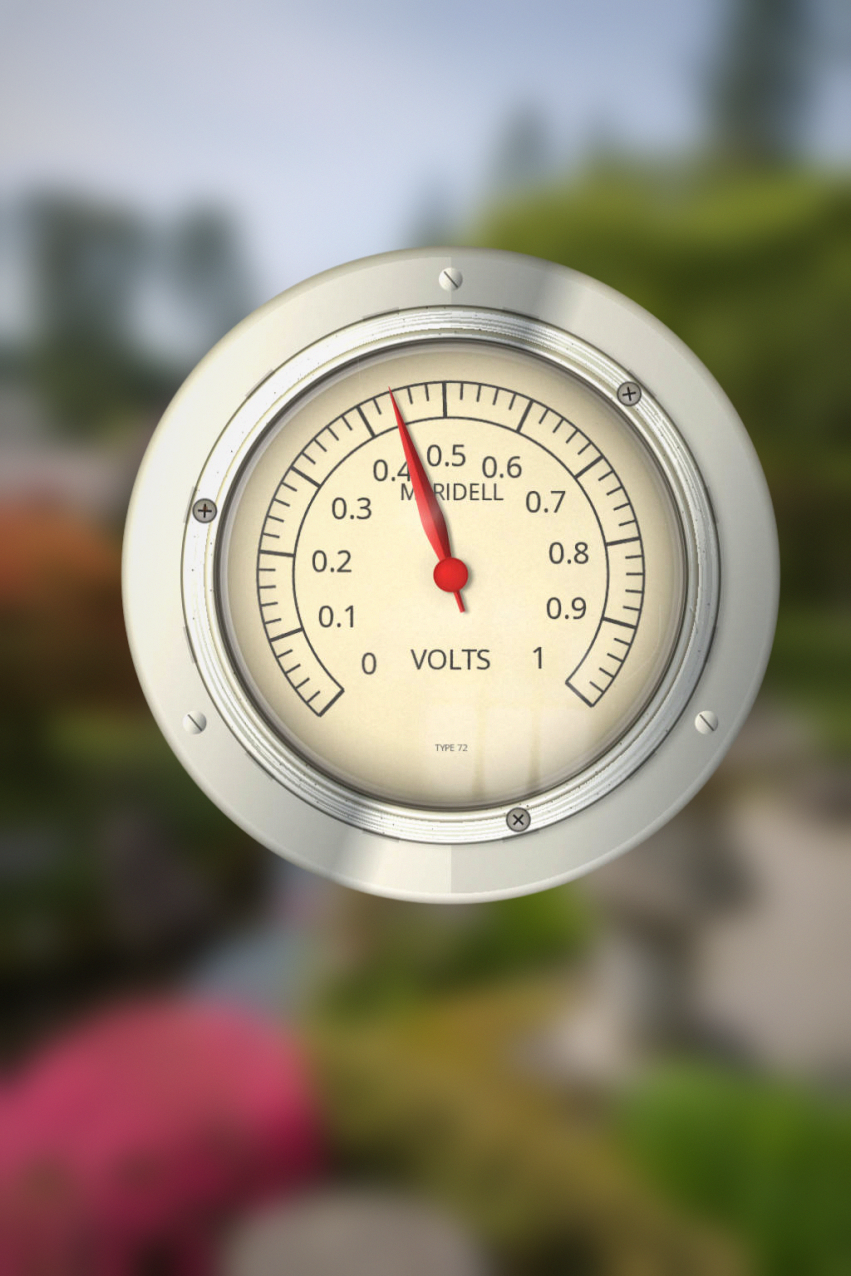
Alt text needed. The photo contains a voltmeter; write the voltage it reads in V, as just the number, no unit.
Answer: 0.44
